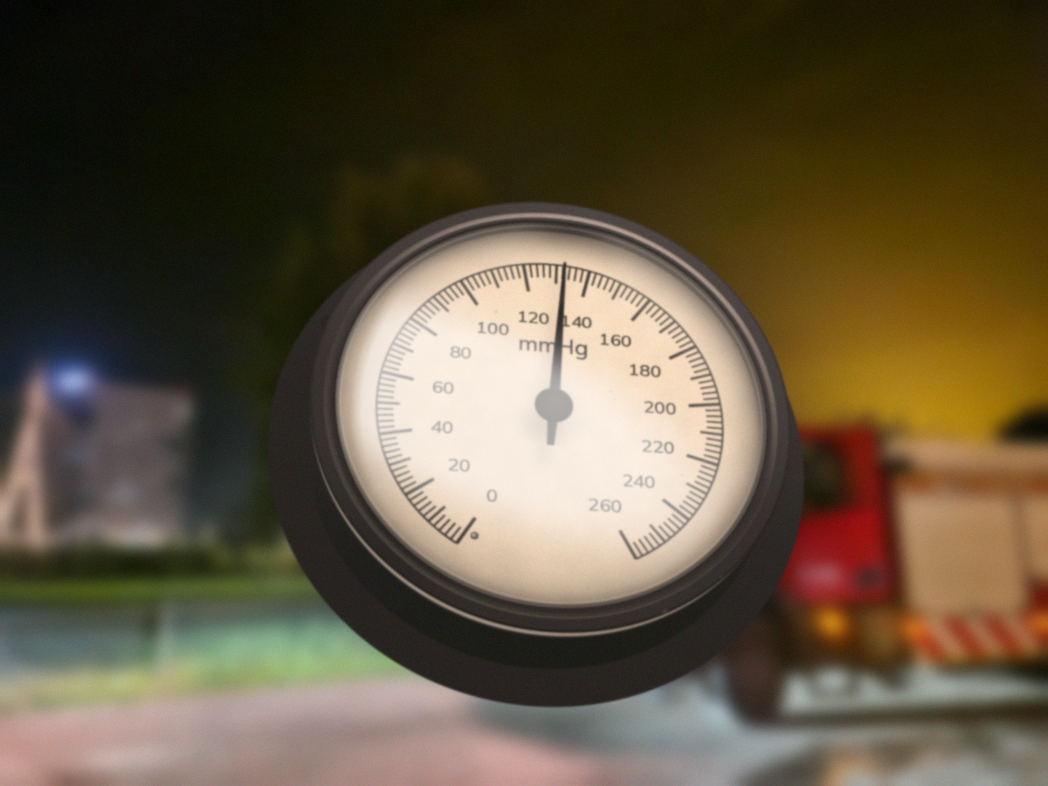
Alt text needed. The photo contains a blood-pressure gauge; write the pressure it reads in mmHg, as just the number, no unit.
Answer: 132
